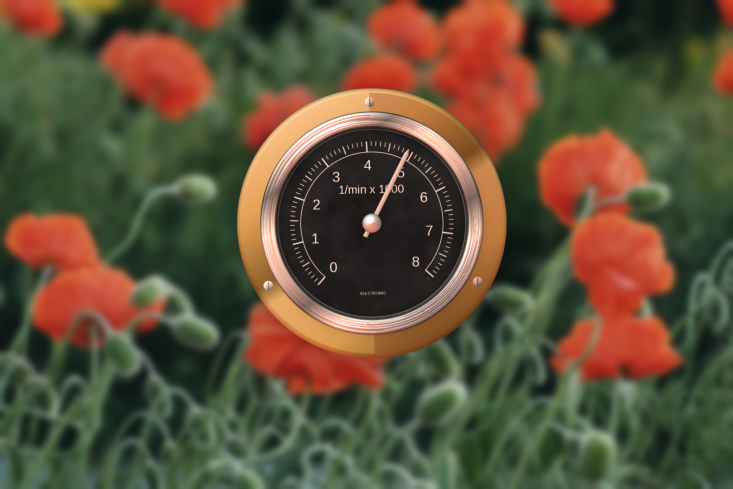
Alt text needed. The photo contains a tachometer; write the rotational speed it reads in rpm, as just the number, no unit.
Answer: 4900
